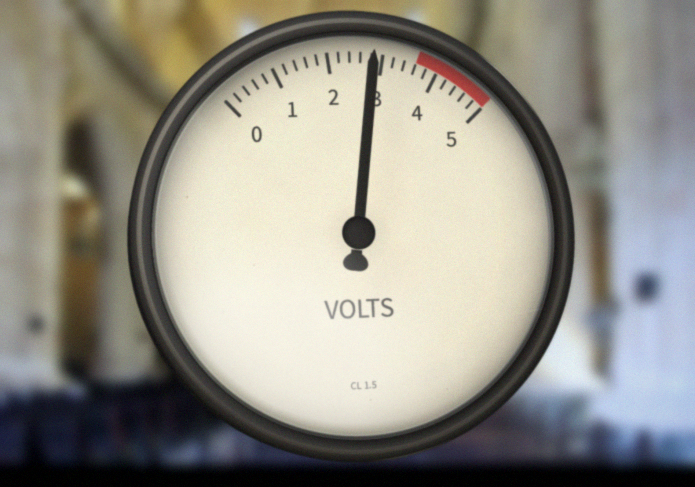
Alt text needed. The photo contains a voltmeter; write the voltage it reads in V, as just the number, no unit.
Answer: 2.8
